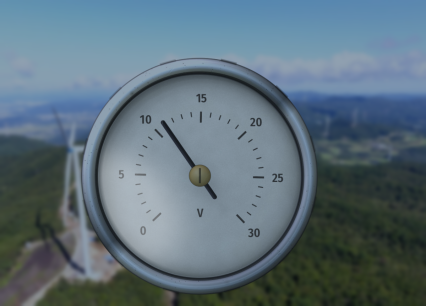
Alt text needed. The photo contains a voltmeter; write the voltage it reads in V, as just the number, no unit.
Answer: 11
